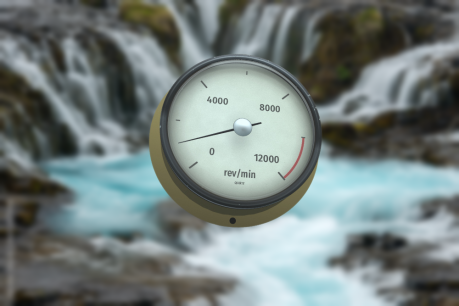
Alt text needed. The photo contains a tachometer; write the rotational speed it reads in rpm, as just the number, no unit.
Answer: 1000
